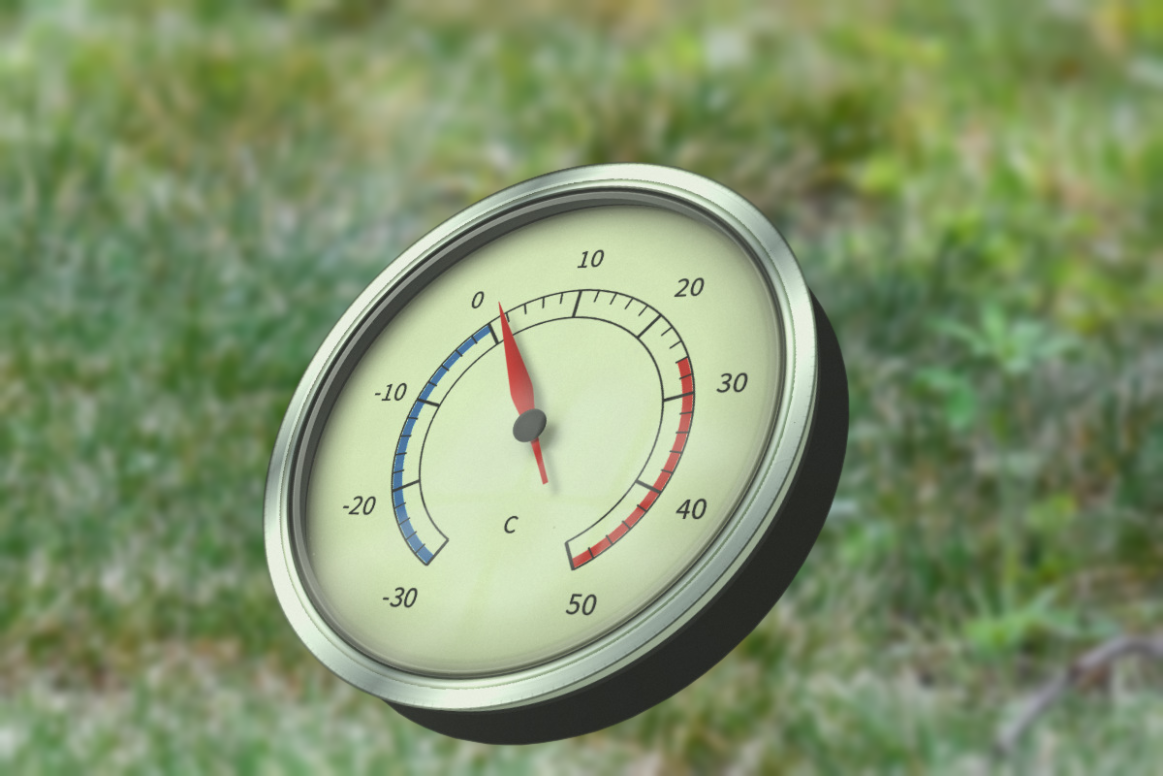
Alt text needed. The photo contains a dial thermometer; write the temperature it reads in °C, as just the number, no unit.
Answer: 2
